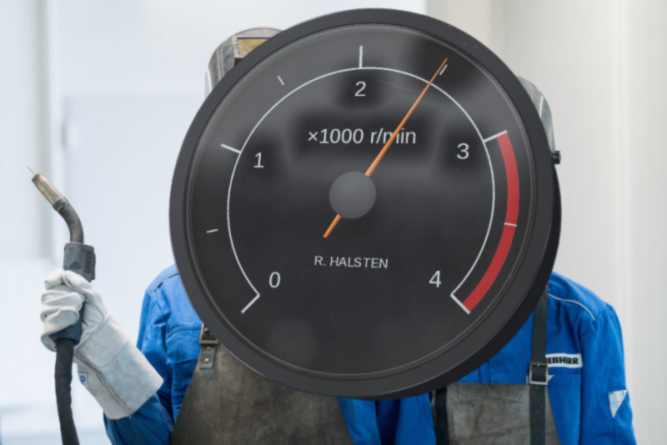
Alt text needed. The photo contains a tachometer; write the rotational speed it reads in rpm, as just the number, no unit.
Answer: 2500
